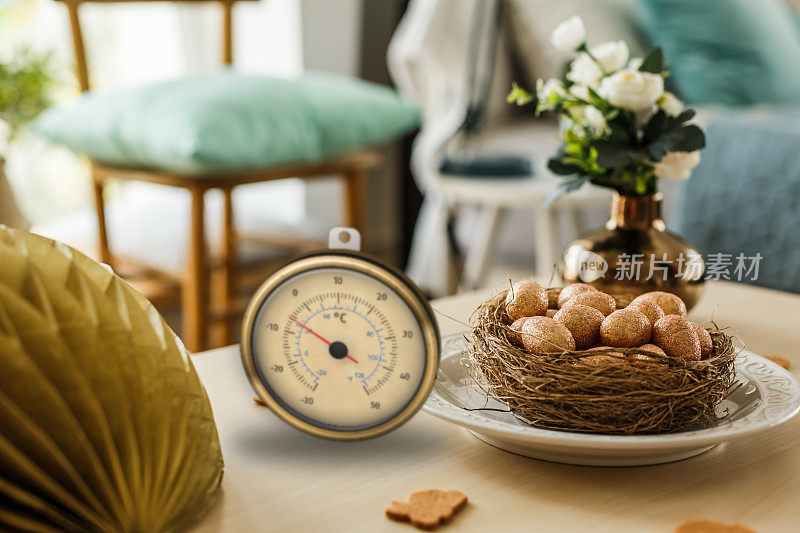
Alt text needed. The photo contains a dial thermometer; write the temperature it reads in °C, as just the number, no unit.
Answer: -5
